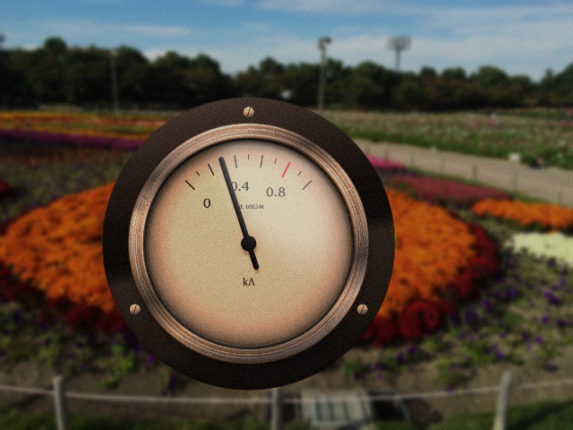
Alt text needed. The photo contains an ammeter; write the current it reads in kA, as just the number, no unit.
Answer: 0.3
